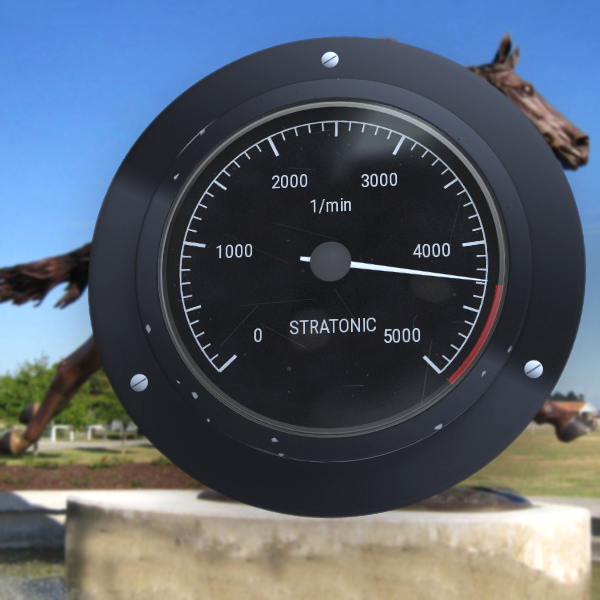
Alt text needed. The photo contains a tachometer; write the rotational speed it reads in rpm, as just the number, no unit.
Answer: 4300
